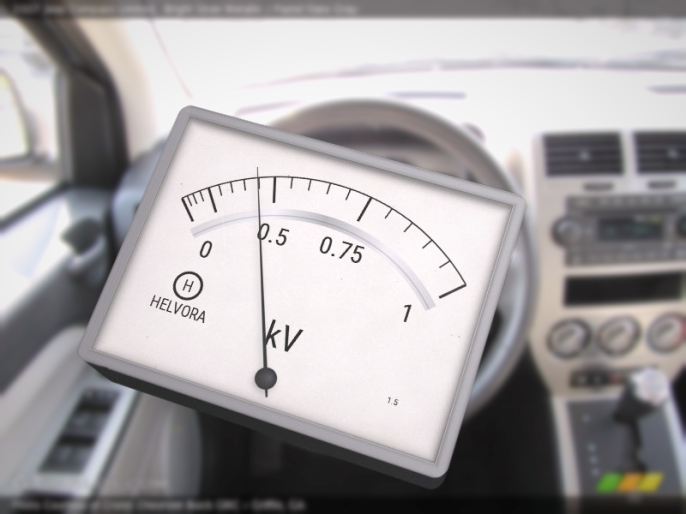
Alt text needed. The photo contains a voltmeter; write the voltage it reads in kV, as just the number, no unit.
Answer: 0.45
